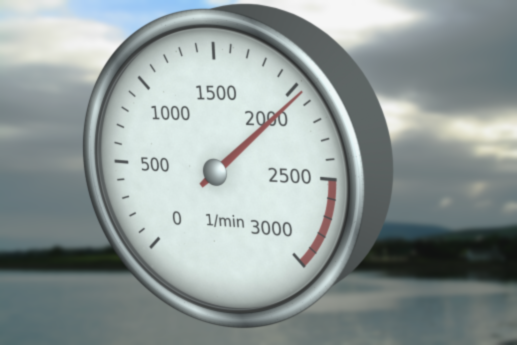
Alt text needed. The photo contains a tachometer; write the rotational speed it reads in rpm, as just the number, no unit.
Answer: 2050
